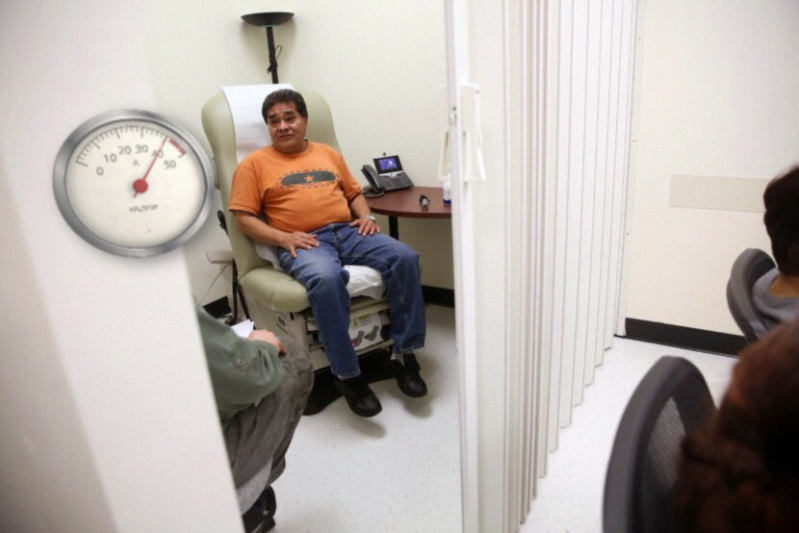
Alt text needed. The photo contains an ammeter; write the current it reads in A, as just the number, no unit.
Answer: 40
